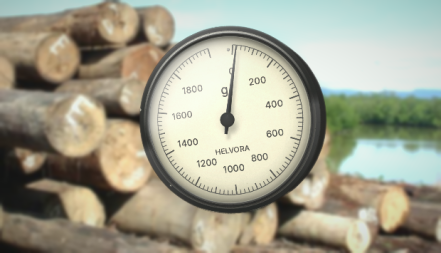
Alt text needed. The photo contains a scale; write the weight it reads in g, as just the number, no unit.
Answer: 20
